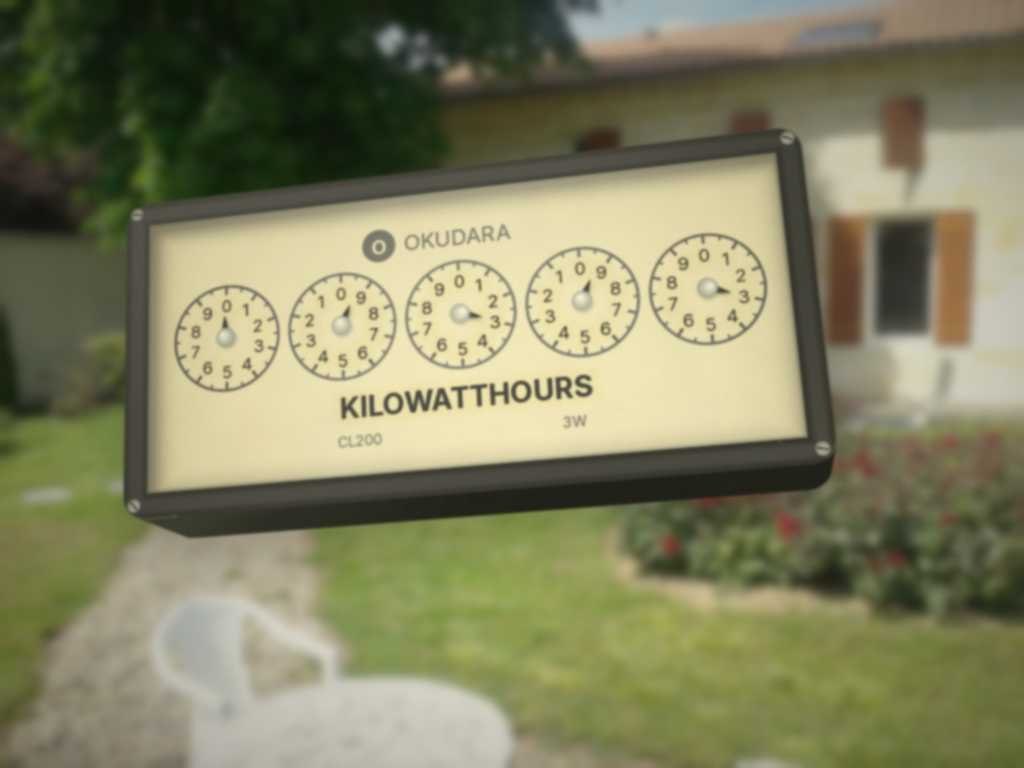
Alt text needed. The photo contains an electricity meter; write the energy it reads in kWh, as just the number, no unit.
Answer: 99293
